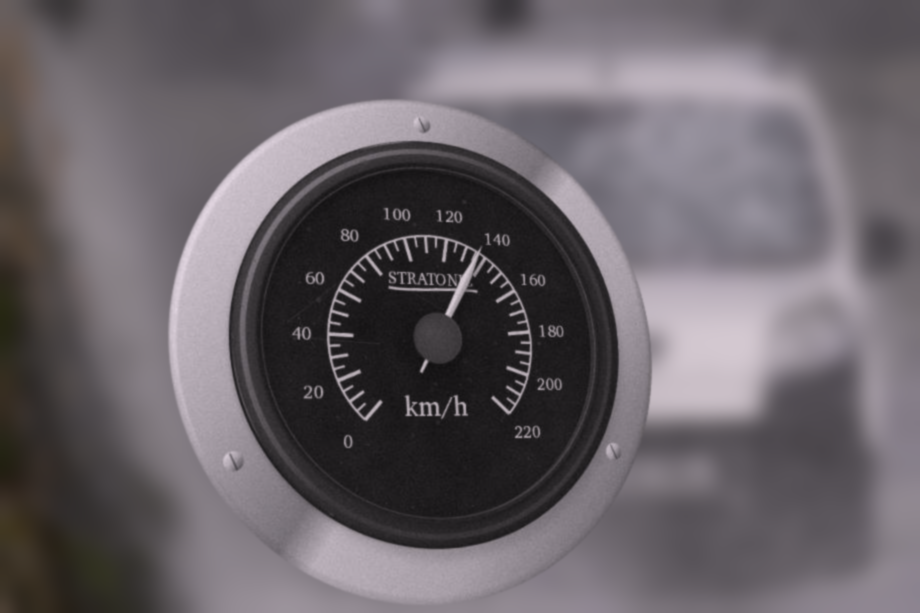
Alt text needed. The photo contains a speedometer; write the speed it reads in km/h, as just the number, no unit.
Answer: 135
